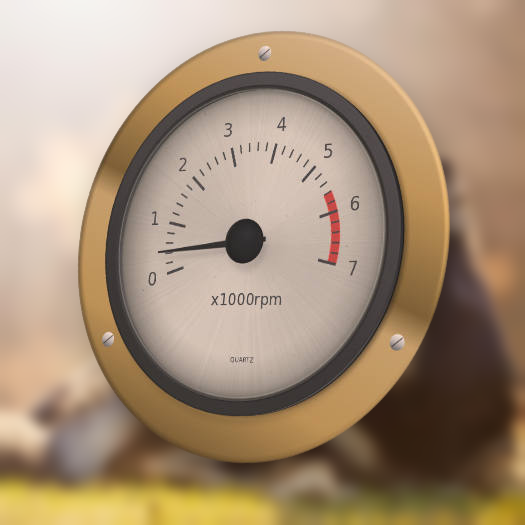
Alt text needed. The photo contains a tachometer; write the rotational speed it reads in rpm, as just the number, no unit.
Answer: 400
